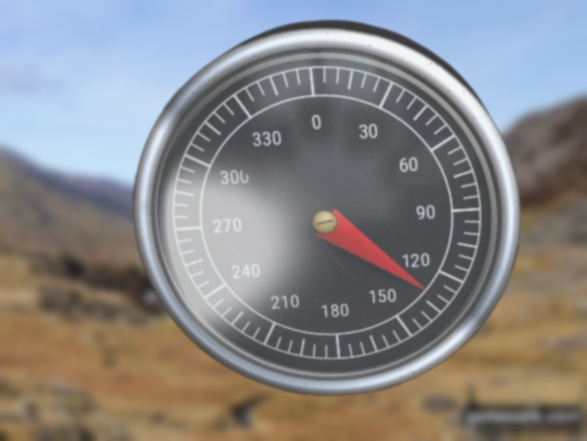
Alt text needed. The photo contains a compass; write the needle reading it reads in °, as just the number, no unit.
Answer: 130
